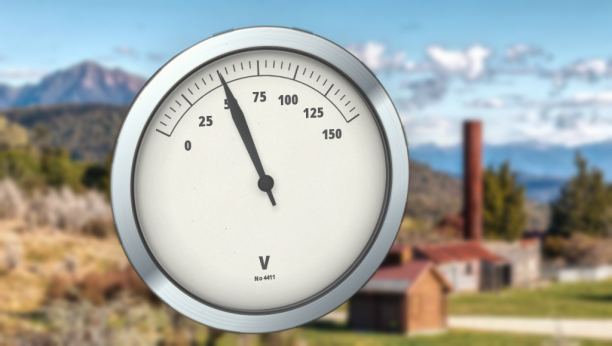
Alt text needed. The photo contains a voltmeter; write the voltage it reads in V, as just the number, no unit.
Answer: 50
